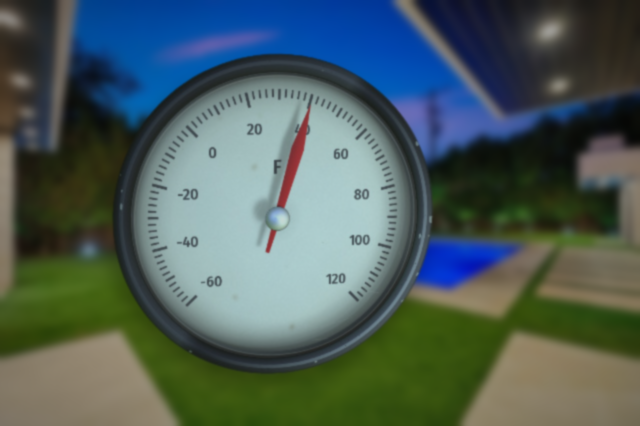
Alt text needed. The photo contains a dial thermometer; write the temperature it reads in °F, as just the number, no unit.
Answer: 40
